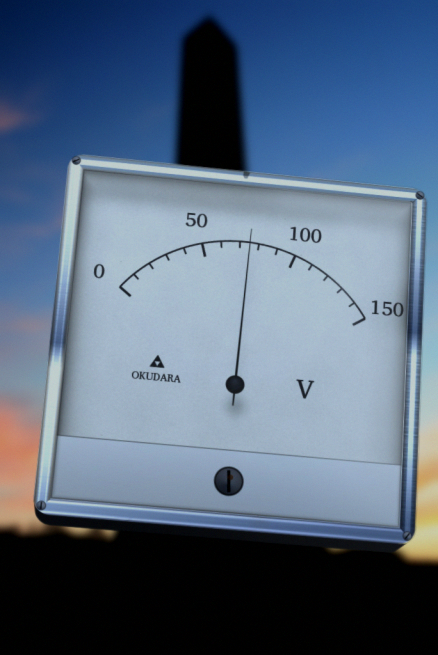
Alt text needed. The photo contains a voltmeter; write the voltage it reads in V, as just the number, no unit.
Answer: 75
